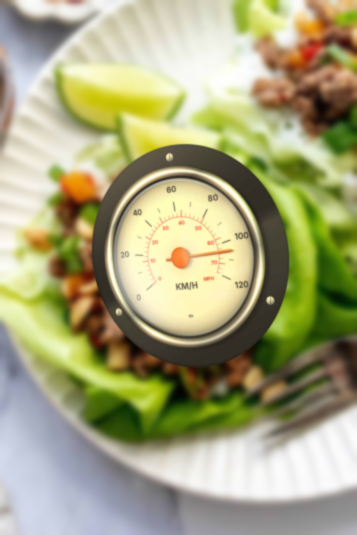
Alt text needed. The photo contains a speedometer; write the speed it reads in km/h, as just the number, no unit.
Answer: 105
